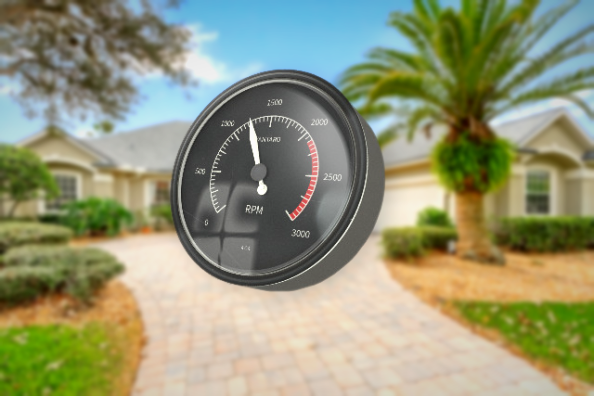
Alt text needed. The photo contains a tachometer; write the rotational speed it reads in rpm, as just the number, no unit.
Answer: 1250
